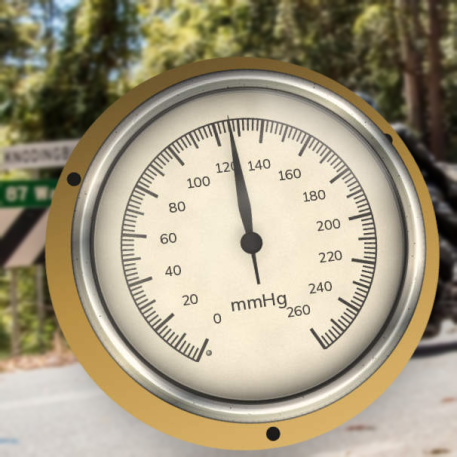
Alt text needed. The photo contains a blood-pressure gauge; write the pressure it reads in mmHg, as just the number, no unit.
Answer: 126
